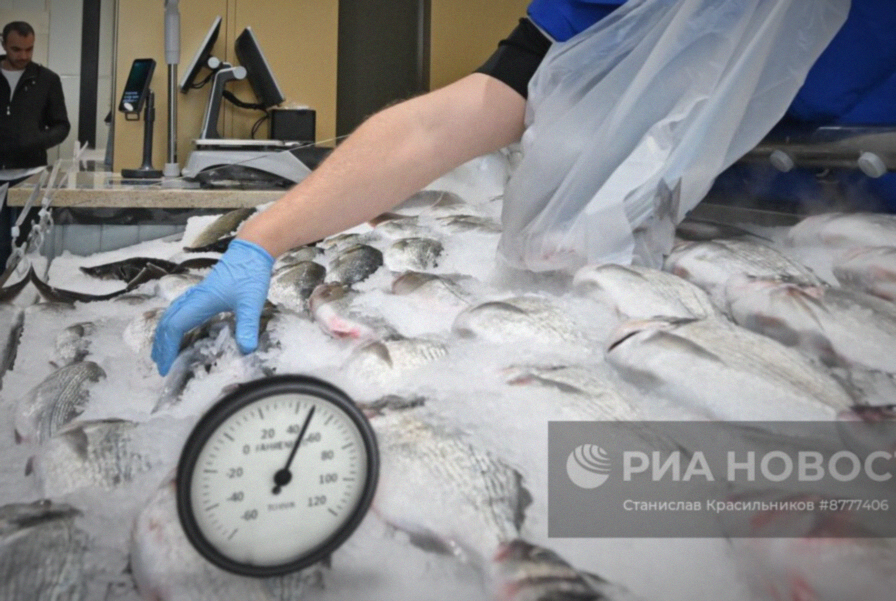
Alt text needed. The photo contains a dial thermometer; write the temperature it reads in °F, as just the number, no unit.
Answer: 48
